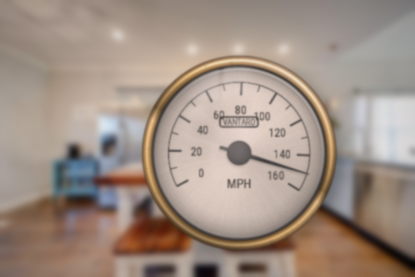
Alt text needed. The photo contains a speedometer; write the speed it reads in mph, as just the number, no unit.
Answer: 150
